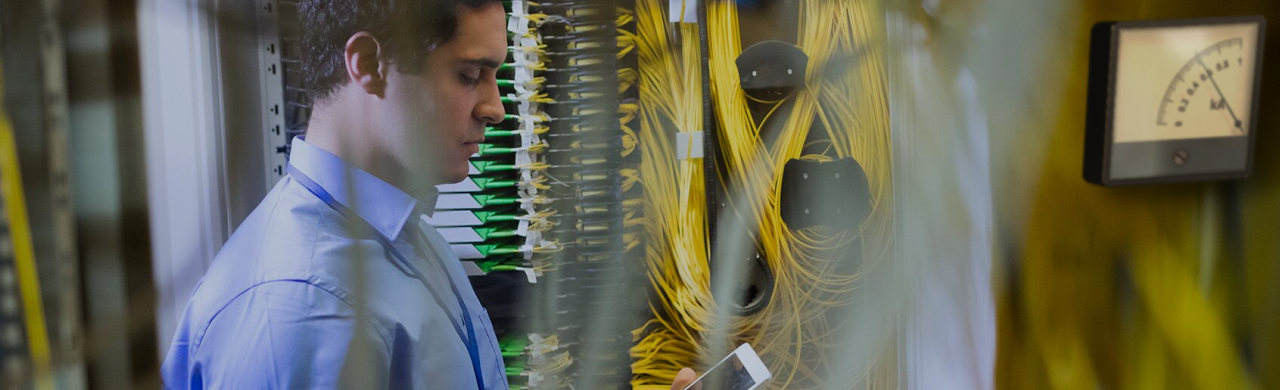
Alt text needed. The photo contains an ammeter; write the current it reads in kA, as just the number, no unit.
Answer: 0.6
